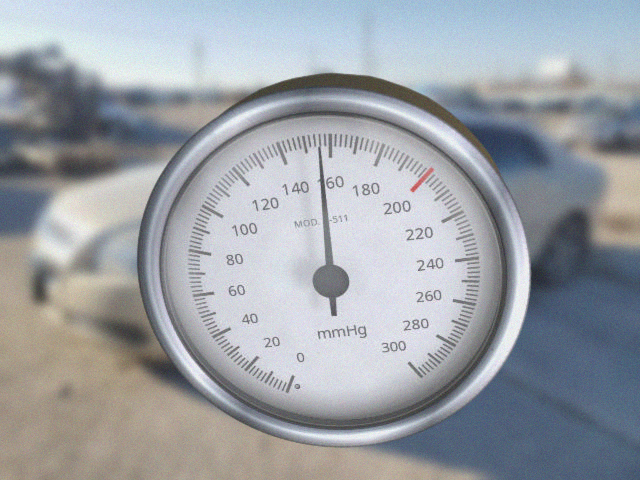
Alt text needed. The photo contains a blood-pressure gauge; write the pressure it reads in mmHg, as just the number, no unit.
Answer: 156
